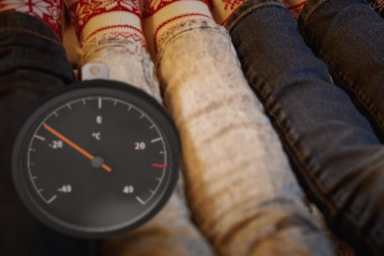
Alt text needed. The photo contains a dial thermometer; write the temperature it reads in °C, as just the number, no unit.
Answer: -16
